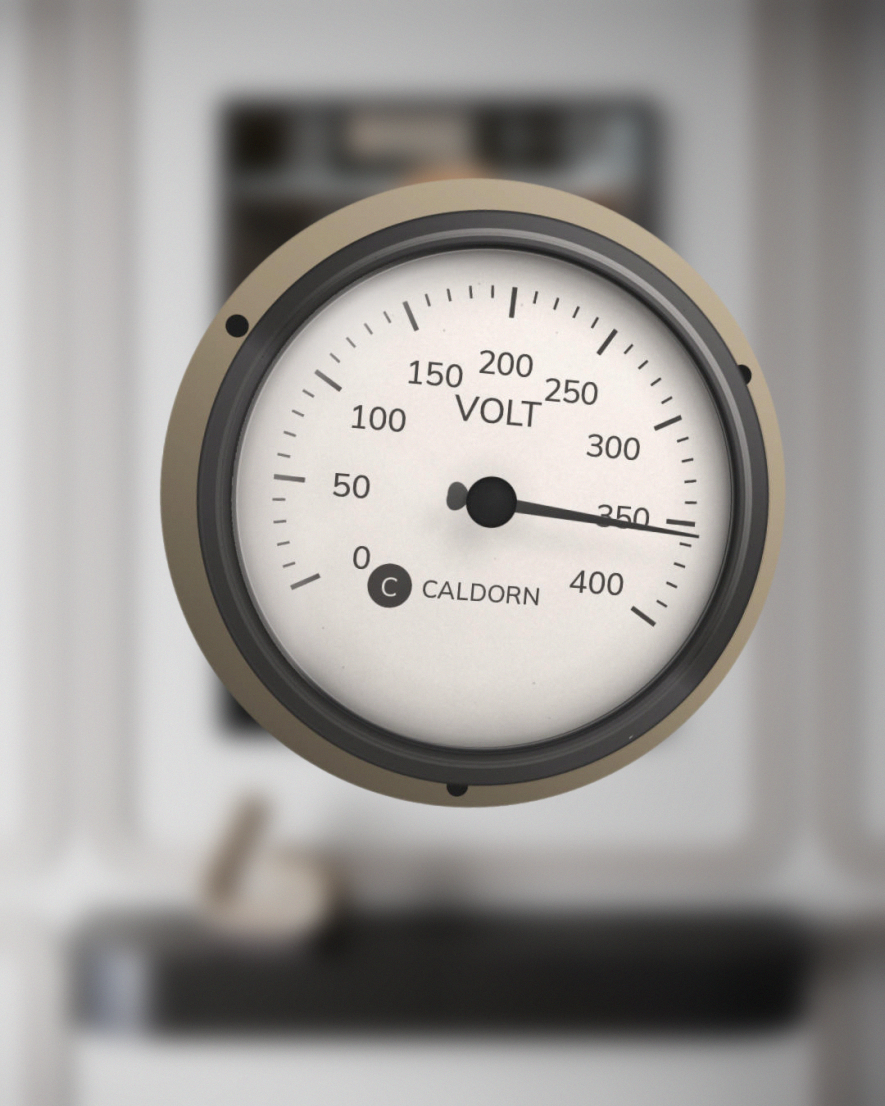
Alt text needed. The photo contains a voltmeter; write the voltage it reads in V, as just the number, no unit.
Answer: 355
